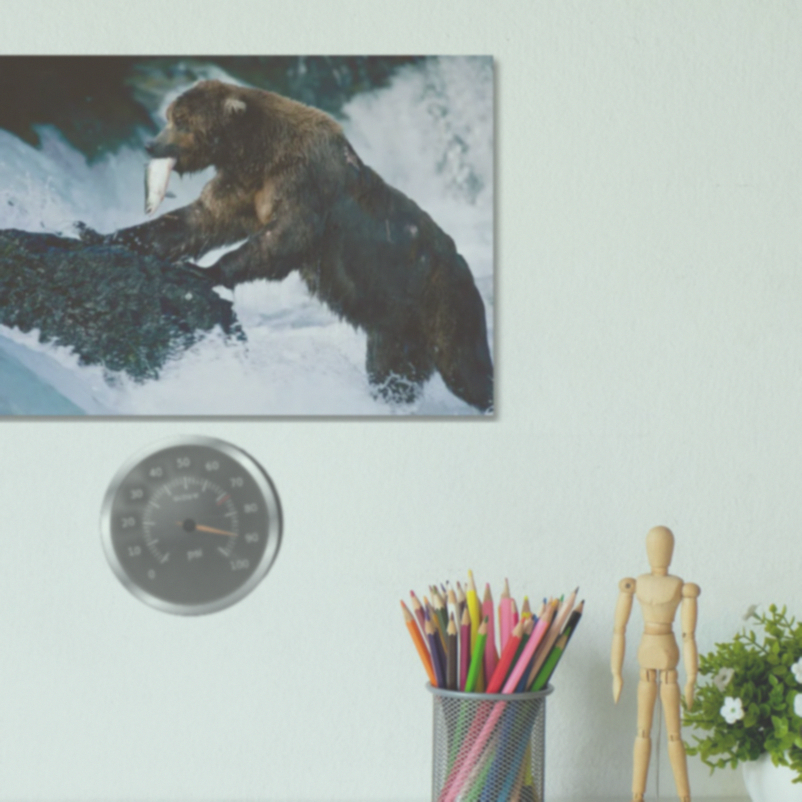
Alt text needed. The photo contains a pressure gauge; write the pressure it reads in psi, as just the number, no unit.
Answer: 90
